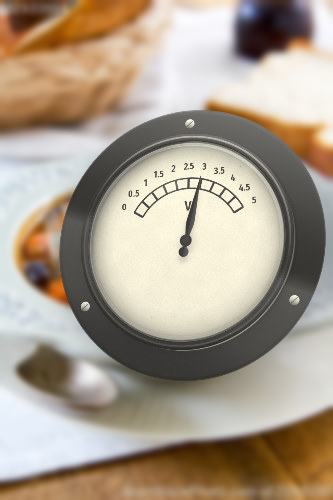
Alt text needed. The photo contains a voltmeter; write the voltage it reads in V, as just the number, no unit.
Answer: 3
